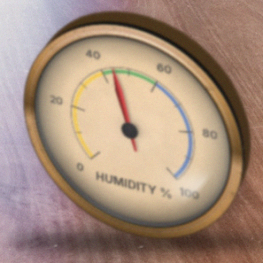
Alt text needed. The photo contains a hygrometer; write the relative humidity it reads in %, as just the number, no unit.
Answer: 45
